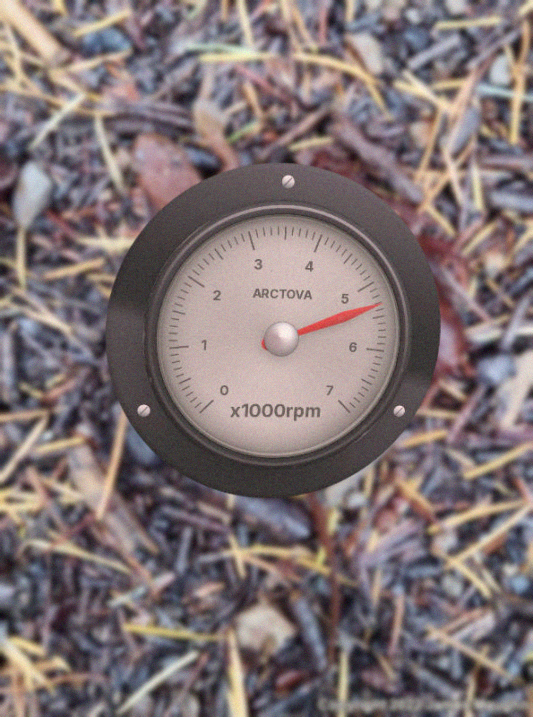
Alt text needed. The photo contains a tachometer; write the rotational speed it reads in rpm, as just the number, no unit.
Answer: 5300
